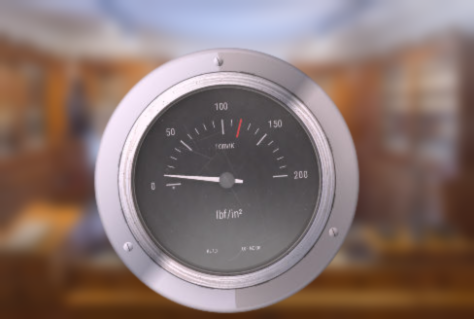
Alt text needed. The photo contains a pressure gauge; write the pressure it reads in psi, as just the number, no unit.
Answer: 10
